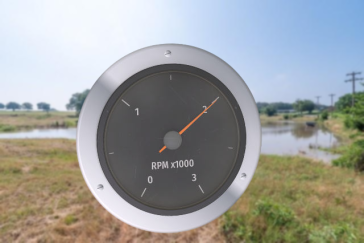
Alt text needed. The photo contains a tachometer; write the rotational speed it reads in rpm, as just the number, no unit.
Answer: 2000
